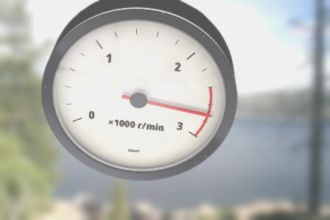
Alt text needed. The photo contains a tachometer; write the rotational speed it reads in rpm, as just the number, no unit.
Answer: 2700
